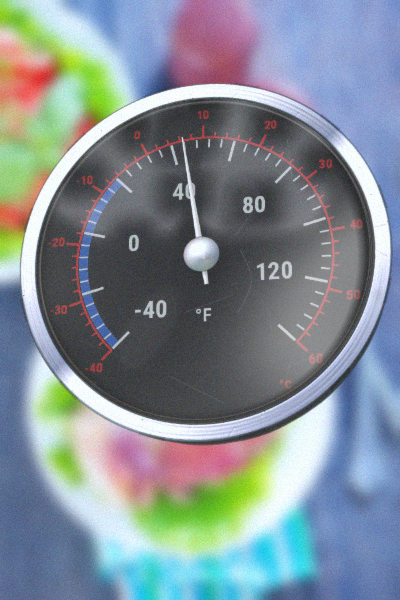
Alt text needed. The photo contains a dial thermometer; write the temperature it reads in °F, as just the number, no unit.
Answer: 44
